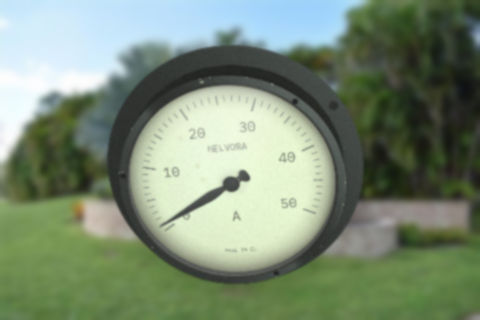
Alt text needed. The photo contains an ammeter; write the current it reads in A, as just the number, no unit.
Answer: 1
